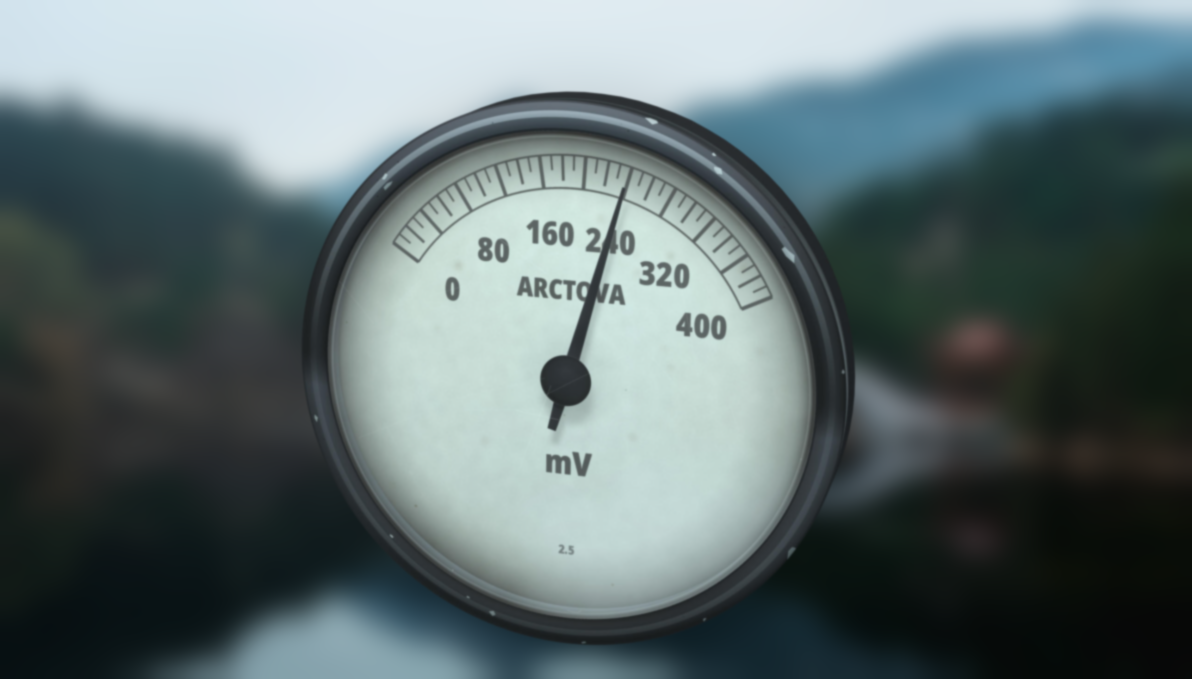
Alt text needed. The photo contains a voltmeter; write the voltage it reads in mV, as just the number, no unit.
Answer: 240
